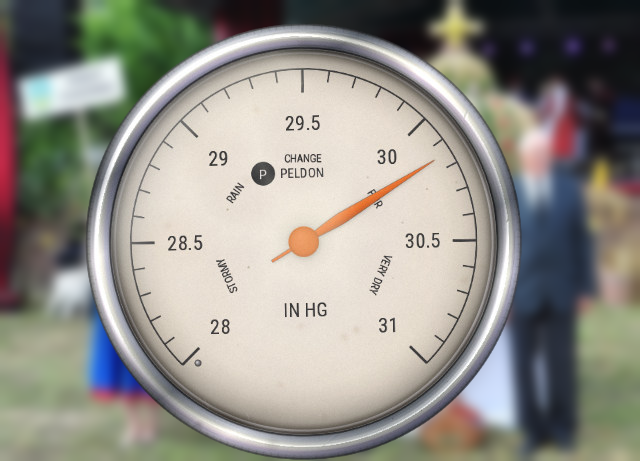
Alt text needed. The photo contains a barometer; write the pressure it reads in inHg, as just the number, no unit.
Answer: 30.15
